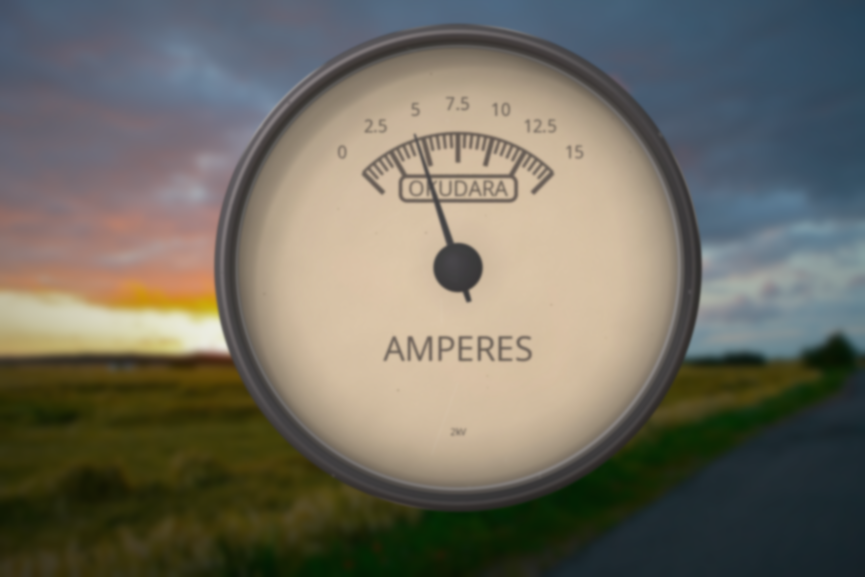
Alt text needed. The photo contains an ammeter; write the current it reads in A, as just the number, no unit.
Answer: 4.5
